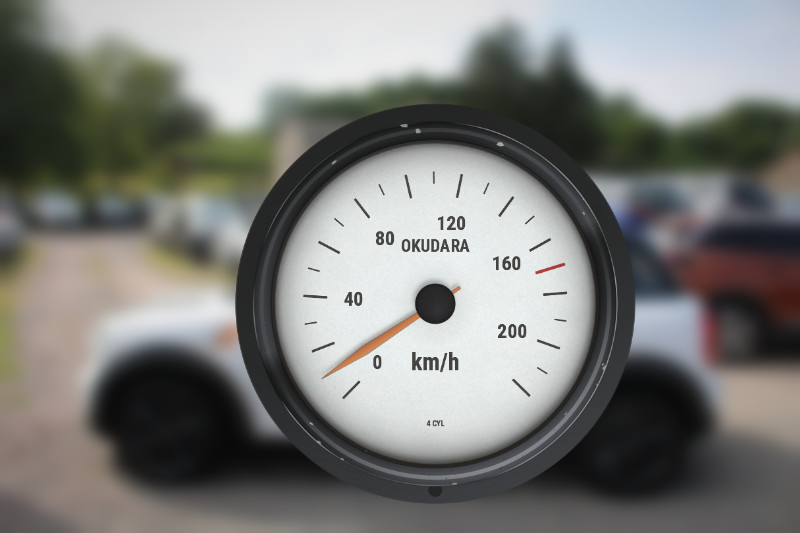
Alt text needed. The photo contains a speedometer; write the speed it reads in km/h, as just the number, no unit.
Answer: 10
